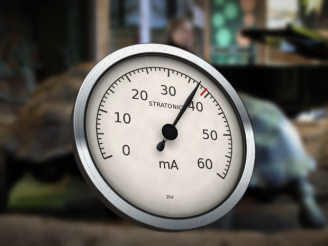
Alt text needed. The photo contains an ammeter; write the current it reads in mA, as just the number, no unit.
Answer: 37
